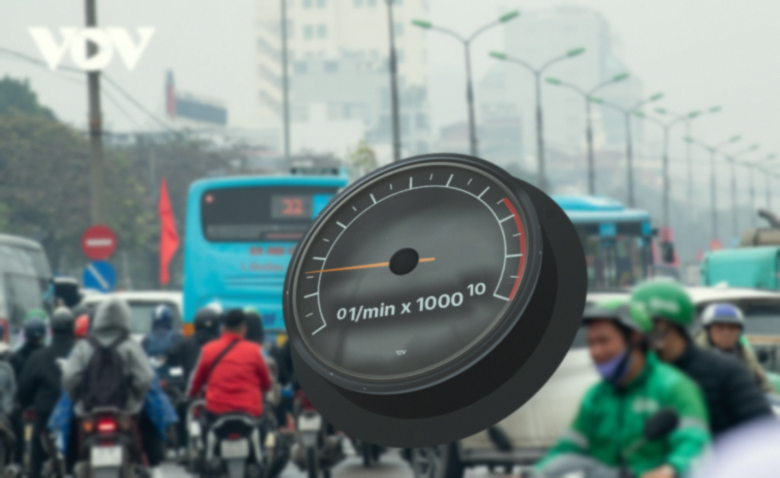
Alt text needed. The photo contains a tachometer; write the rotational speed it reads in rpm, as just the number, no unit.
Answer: 1500
